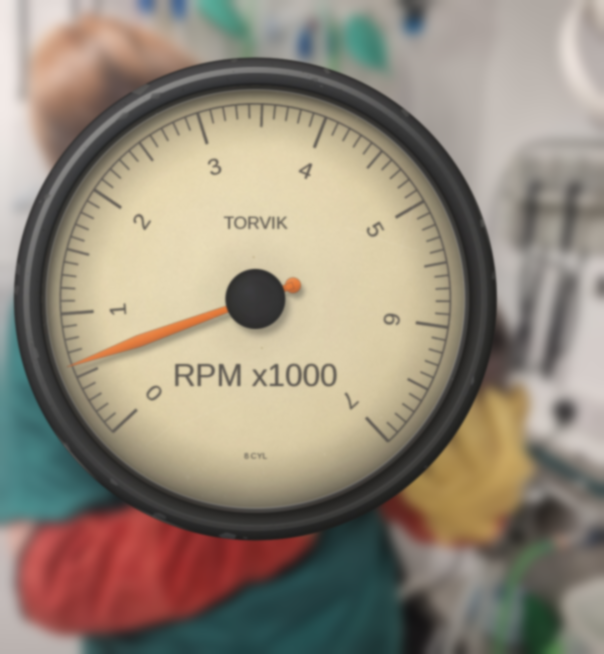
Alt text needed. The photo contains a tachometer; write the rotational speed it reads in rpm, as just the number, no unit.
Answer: 600
